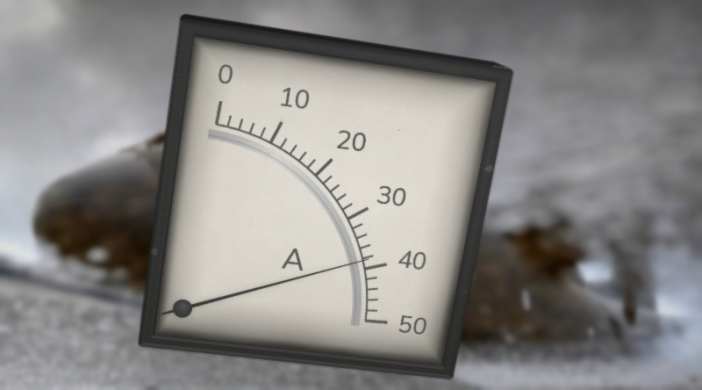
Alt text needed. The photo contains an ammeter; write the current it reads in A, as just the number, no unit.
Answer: 38
